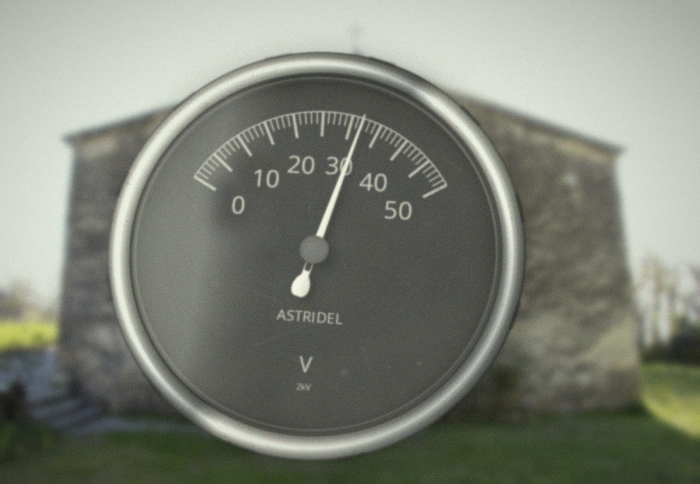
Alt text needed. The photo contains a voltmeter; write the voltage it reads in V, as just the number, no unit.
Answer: 32
